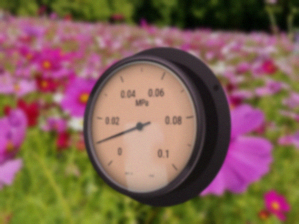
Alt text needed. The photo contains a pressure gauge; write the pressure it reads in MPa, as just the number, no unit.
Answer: 0.01
